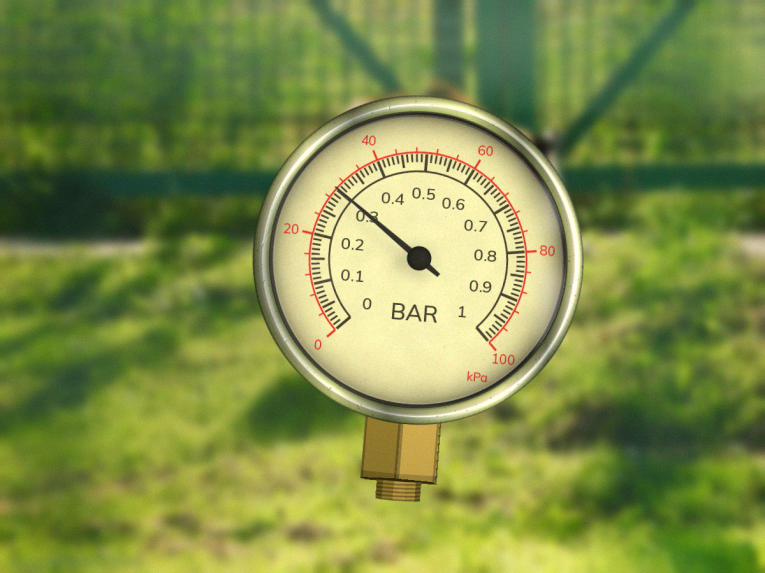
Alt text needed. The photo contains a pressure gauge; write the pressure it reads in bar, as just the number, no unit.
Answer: 0.3
